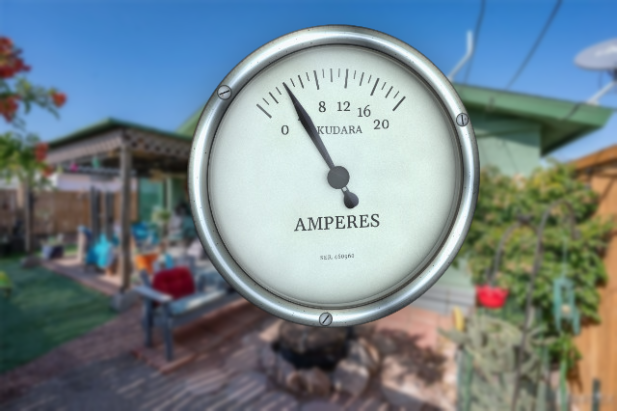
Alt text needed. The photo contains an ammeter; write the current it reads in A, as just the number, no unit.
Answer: 4
